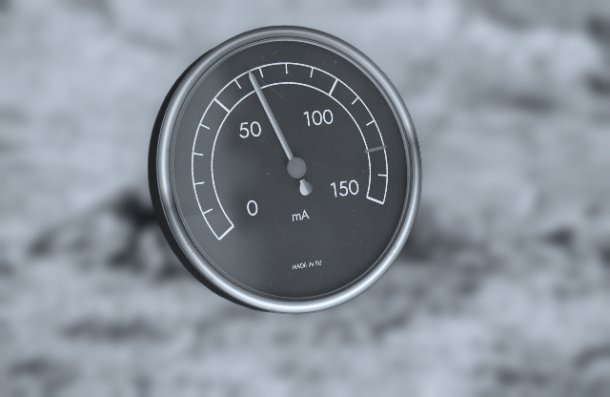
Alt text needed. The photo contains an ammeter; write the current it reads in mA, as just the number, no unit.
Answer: 65
